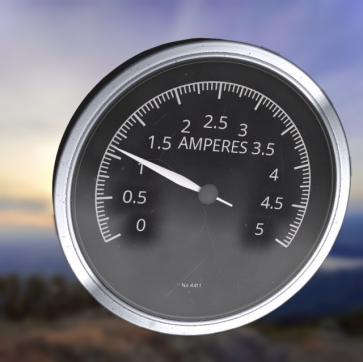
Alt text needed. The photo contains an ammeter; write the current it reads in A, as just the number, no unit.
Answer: 1.1
